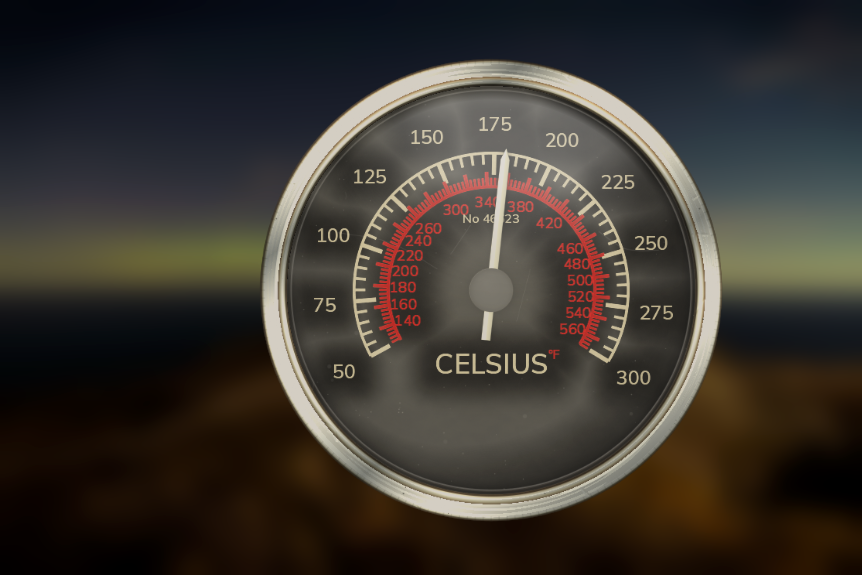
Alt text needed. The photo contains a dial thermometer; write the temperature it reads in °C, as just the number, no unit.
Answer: 180
